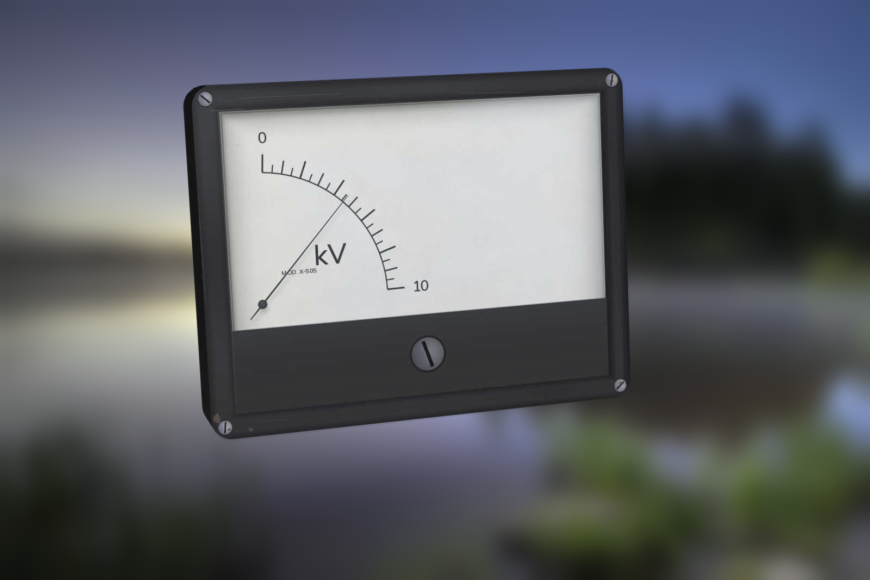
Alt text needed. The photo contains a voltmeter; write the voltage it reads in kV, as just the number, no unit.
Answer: 4.5
